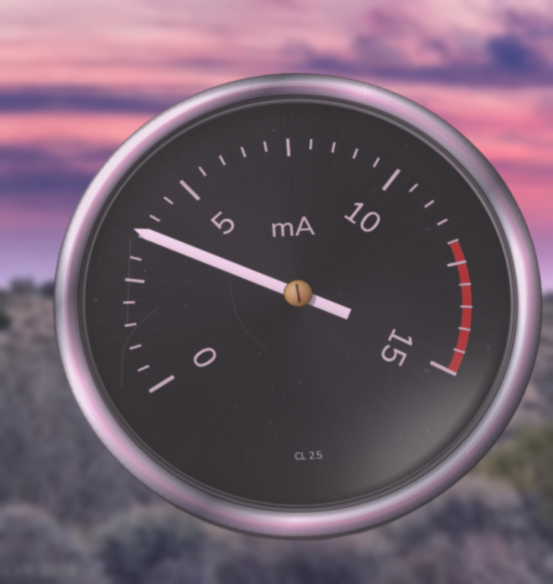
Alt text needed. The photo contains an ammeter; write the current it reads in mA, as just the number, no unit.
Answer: 3.5
